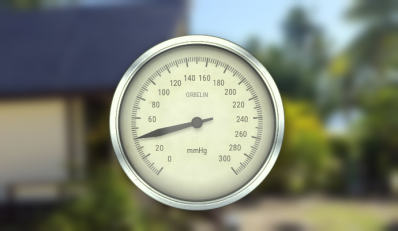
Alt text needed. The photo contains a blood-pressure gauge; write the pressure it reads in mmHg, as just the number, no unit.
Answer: 40
